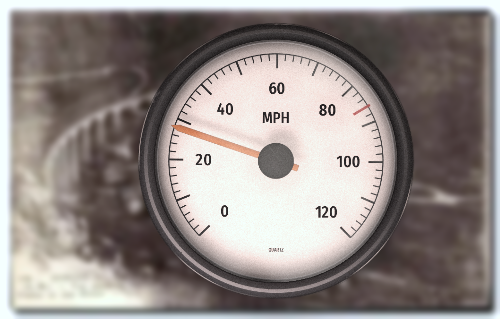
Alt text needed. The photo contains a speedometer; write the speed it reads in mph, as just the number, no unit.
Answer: 28
